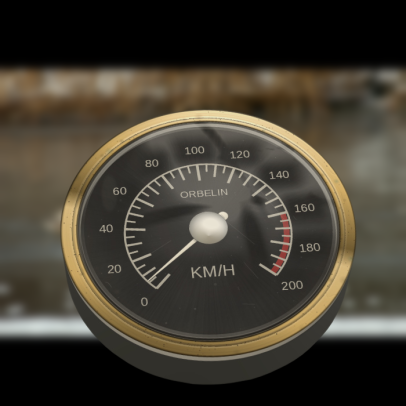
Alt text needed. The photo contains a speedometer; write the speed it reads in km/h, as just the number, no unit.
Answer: 5
